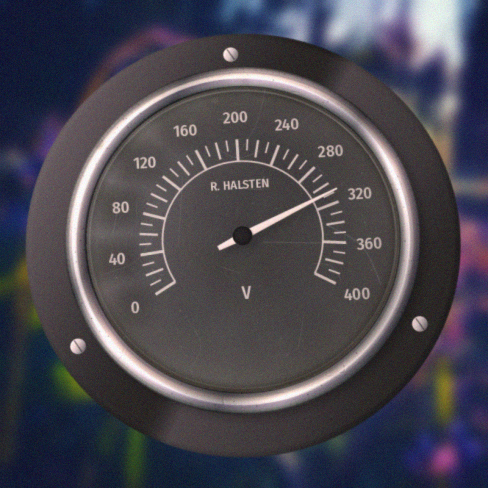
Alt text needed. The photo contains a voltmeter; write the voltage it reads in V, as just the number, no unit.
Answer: 310
